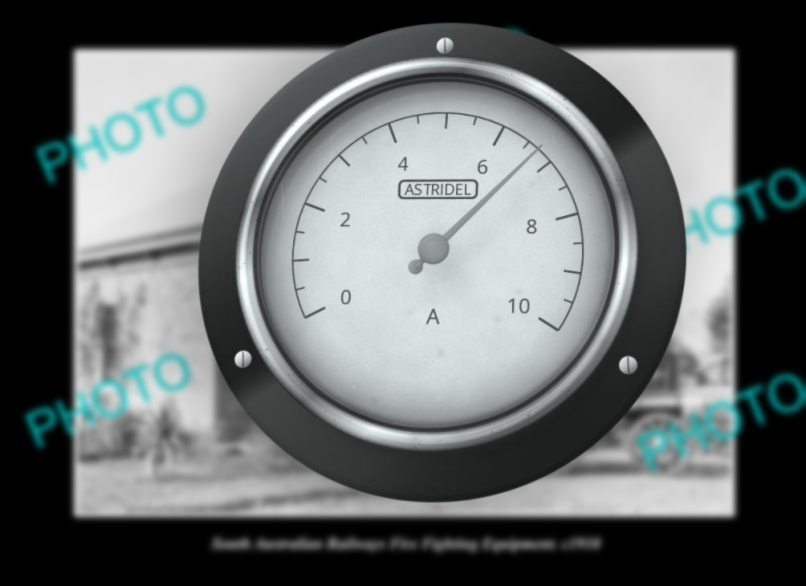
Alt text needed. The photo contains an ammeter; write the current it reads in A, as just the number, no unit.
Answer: 6.75
